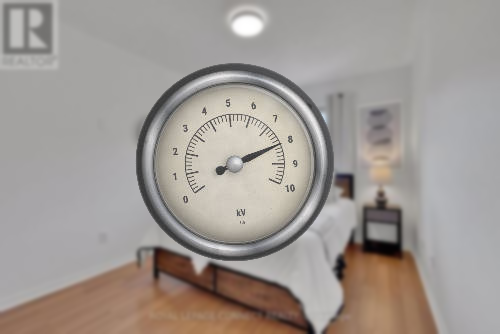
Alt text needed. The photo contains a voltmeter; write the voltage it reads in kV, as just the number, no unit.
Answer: 8
